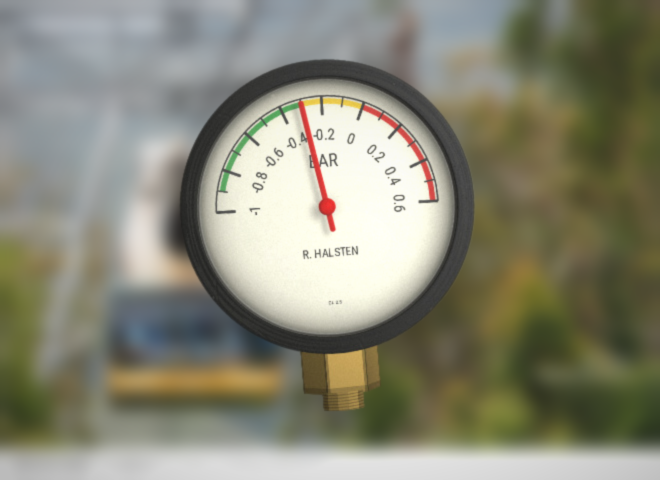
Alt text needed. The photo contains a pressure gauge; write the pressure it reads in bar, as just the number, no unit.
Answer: -0.3
